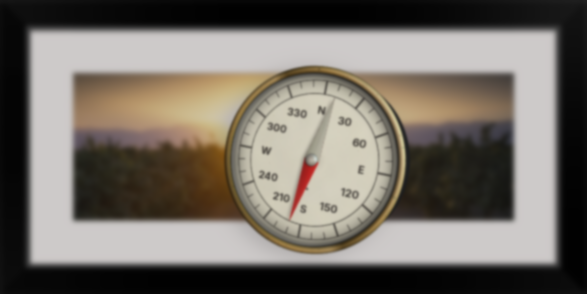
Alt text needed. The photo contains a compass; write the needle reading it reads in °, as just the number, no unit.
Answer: 190
